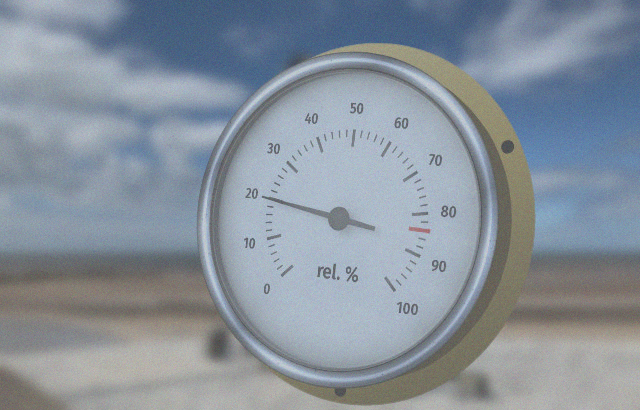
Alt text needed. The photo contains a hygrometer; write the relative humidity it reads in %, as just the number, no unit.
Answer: 20
